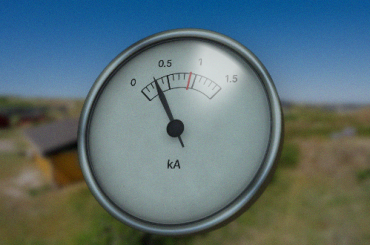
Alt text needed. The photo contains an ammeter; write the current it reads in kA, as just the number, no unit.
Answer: 0.3
